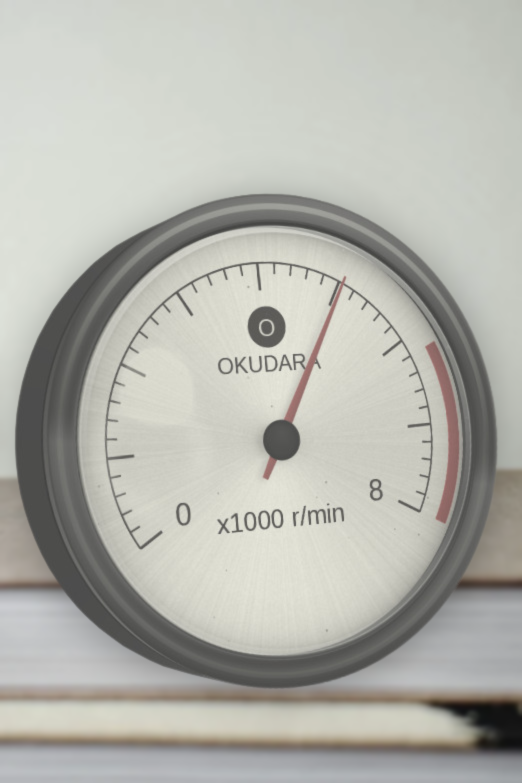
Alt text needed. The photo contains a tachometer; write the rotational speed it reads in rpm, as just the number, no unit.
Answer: 5000
